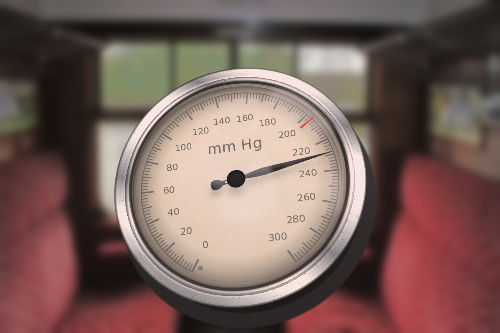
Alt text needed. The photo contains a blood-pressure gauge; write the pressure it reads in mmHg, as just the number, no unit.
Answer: 230
